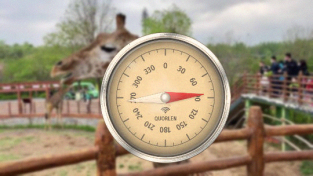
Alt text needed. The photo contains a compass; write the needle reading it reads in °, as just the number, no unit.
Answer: 85
